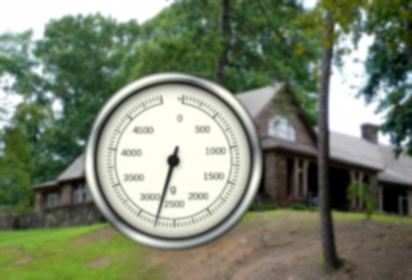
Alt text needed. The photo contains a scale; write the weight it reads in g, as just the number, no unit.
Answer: 2750
